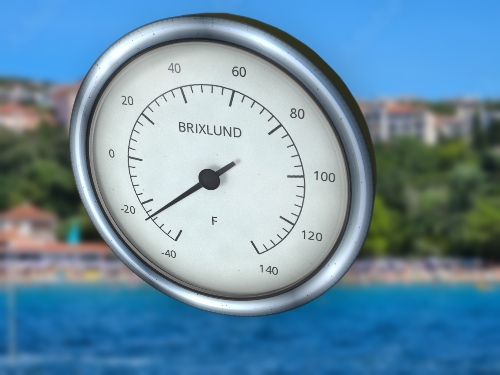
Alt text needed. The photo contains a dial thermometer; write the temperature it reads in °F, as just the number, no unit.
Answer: -26
